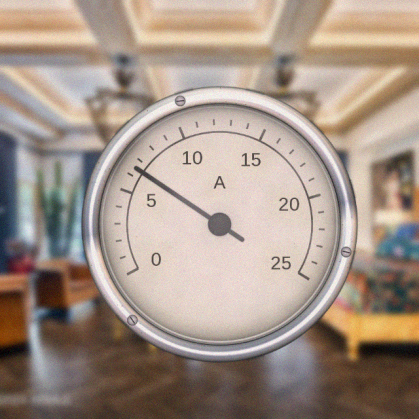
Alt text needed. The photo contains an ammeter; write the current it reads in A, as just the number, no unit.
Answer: 6.5
